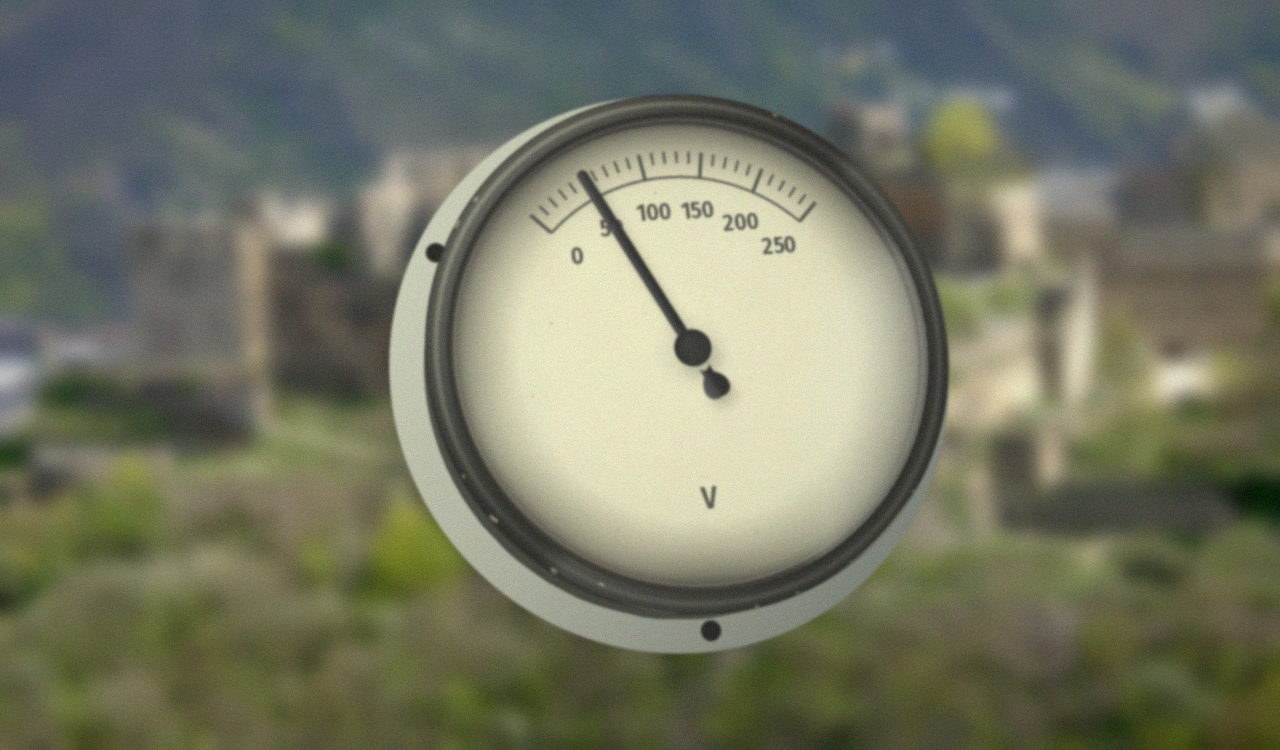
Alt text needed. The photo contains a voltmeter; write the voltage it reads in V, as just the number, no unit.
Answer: 50
